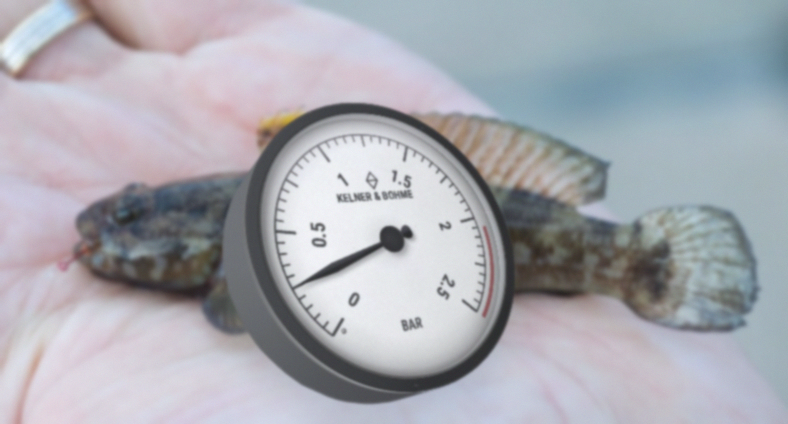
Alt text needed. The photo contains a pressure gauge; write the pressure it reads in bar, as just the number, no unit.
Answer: 0.25
